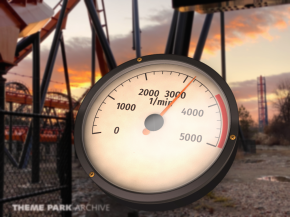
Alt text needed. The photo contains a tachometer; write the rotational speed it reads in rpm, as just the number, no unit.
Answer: 3200
